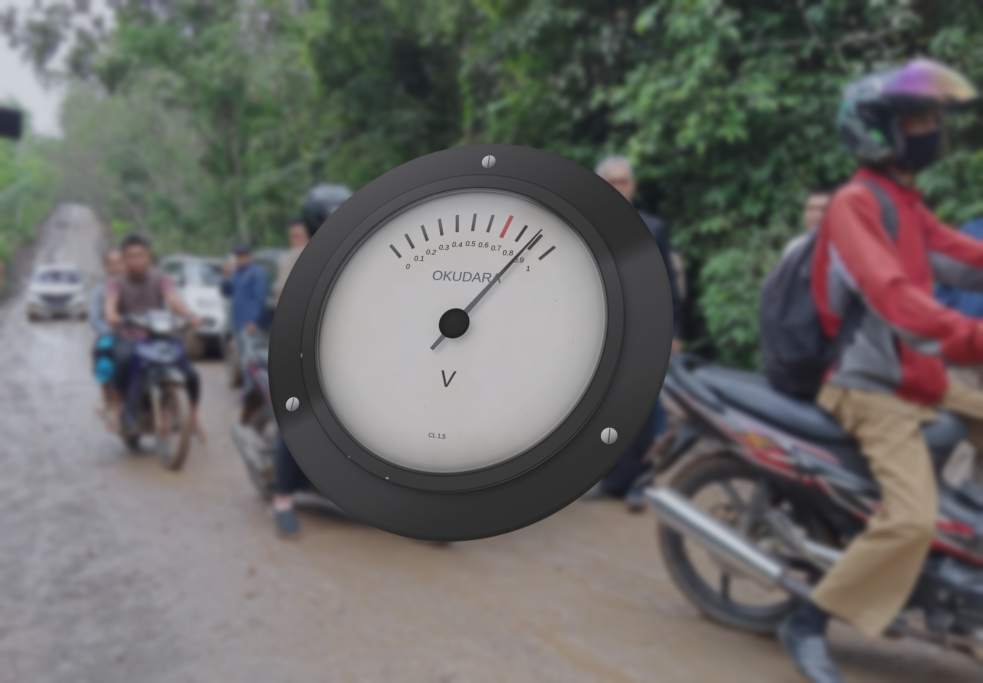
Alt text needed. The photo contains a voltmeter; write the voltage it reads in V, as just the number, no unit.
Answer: 0.9
